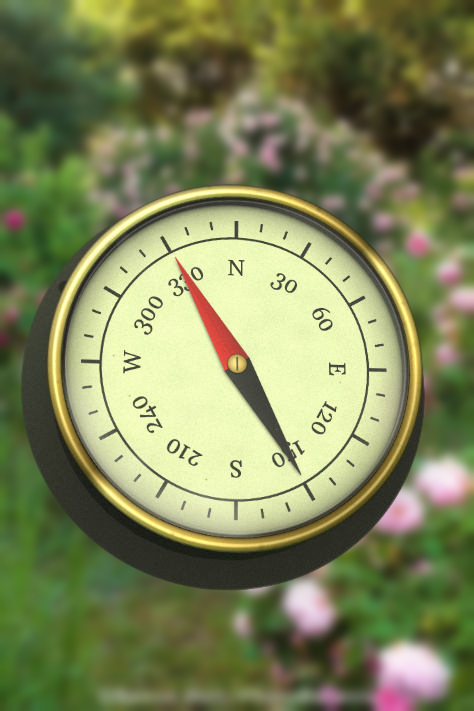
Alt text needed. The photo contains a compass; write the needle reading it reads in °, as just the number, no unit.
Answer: 330
